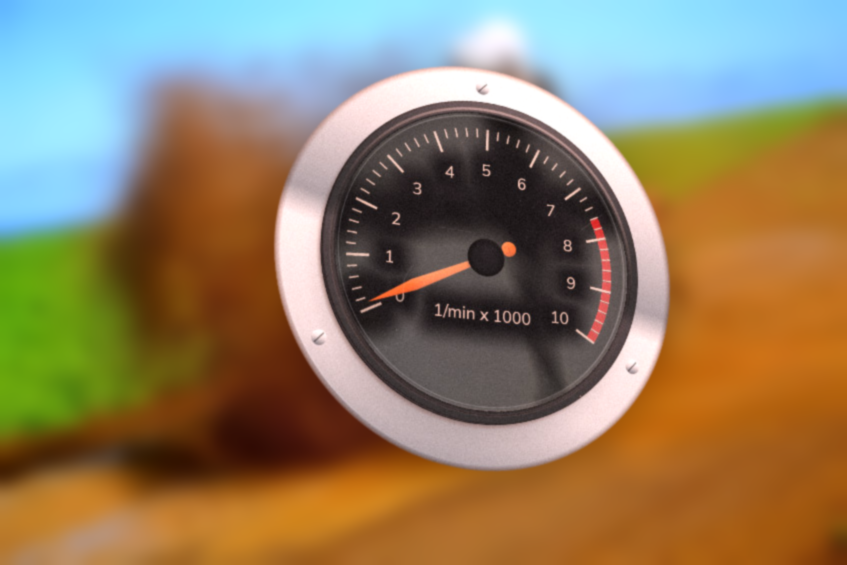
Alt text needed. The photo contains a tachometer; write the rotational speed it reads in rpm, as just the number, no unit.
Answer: 100
